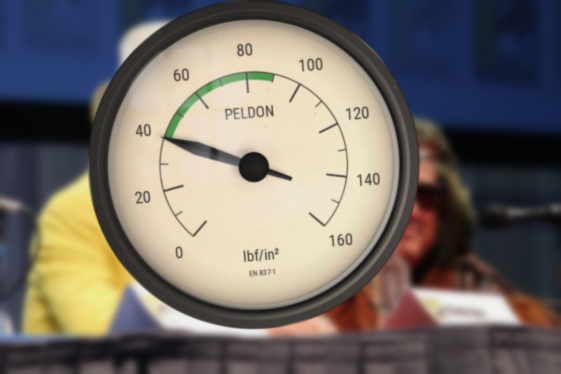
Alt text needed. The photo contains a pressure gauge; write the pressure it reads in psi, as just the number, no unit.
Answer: 40
